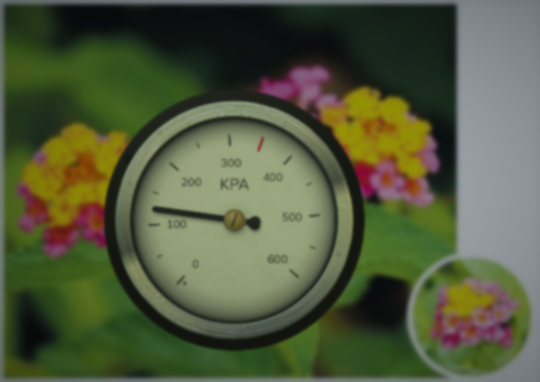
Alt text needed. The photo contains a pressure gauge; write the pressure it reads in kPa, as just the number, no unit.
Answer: 125
